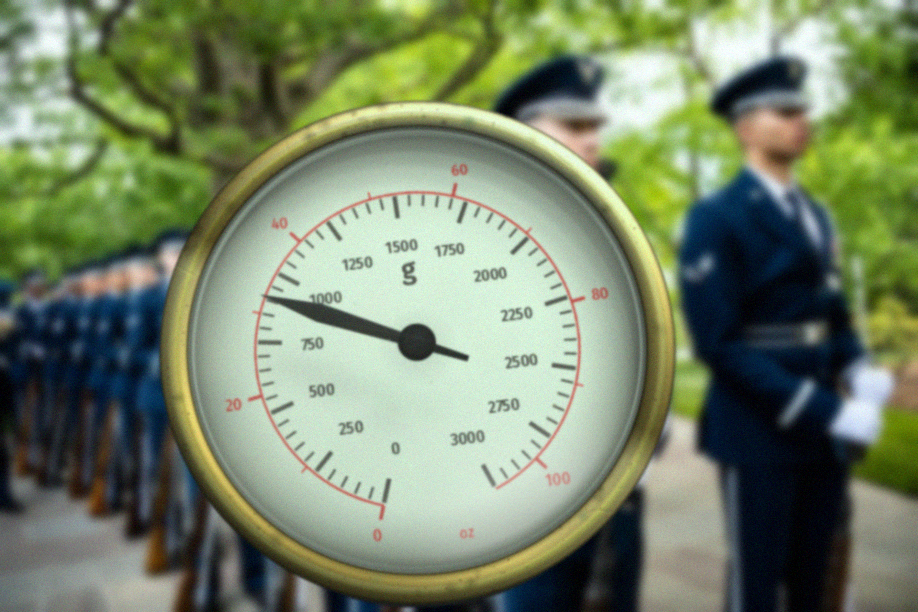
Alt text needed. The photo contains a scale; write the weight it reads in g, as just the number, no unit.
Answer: 900
